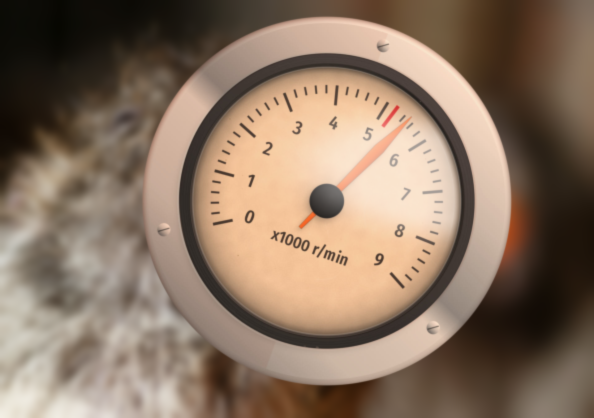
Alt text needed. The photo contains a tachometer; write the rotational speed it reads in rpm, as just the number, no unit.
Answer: 5500
